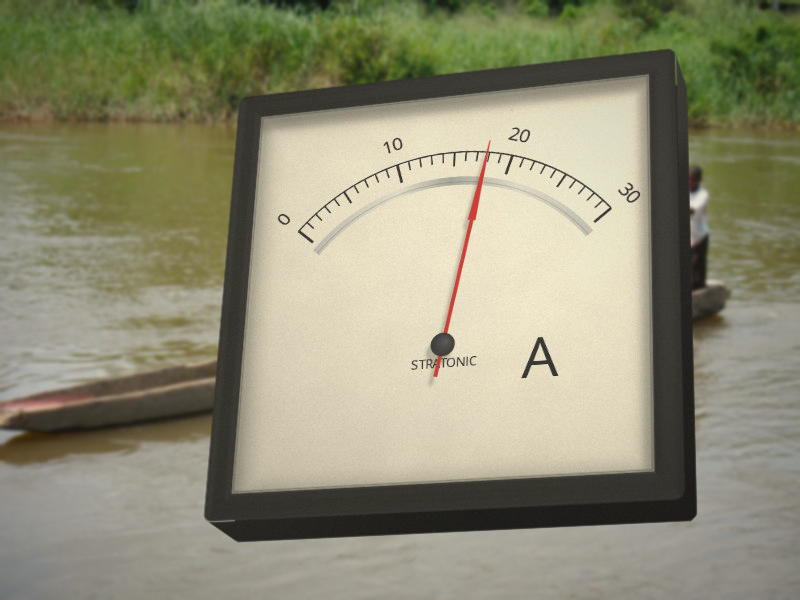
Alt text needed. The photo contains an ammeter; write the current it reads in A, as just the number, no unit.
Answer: 18
